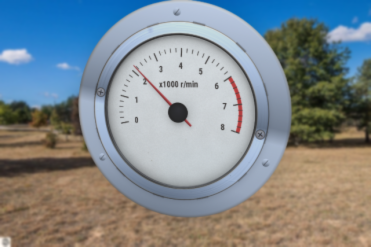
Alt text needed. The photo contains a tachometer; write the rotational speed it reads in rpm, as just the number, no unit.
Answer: 2200
